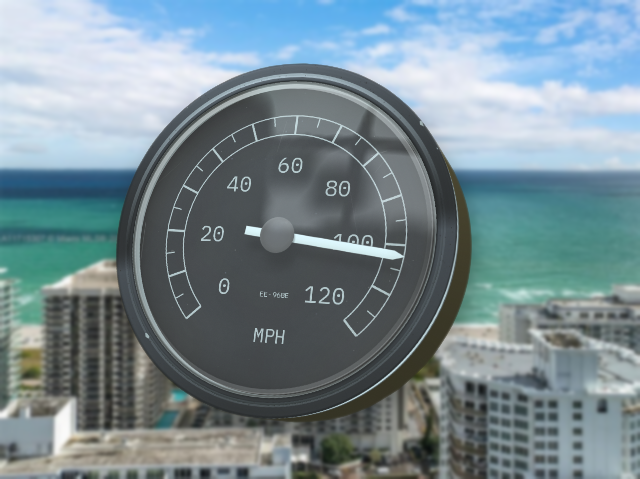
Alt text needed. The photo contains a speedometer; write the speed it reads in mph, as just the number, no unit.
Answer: 102.5
